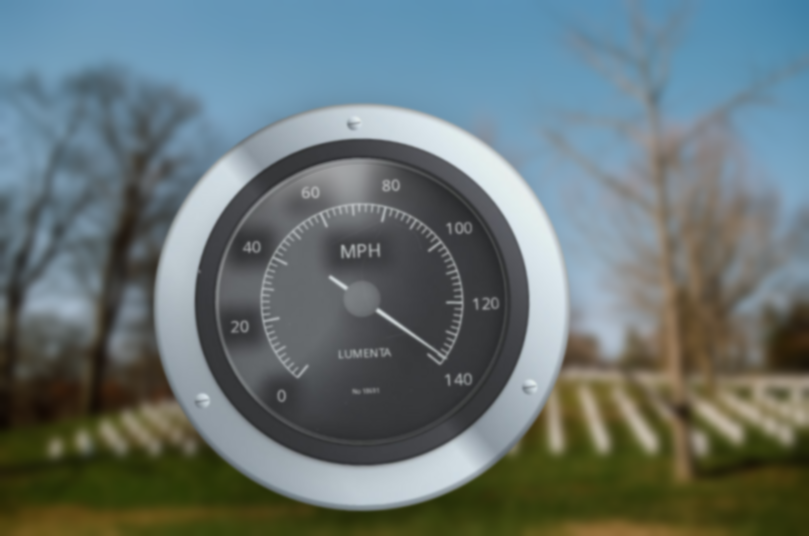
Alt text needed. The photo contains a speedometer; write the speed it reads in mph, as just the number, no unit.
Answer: 138
